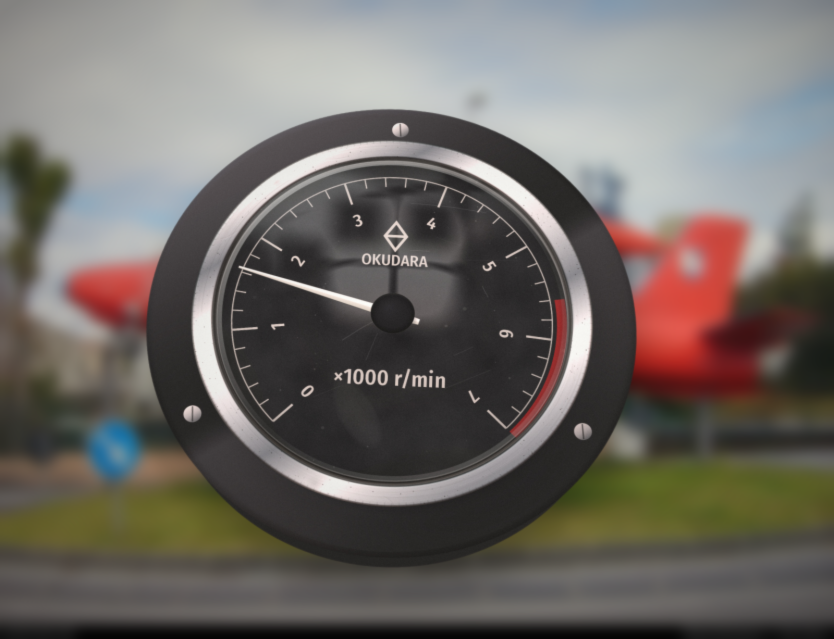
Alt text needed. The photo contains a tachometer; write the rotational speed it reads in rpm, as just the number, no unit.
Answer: 1600
